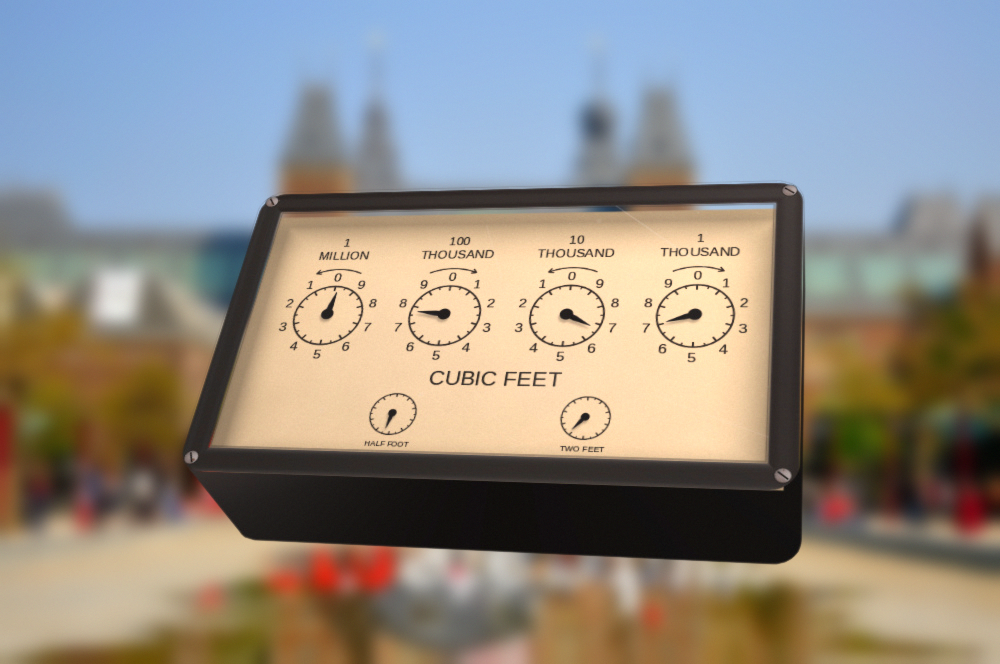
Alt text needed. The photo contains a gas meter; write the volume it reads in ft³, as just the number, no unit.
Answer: 976700
